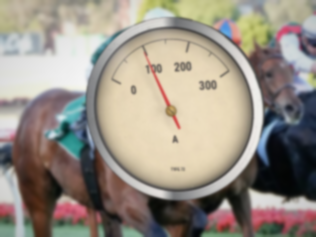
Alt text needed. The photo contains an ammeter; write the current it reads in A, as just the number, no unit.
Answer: 100
